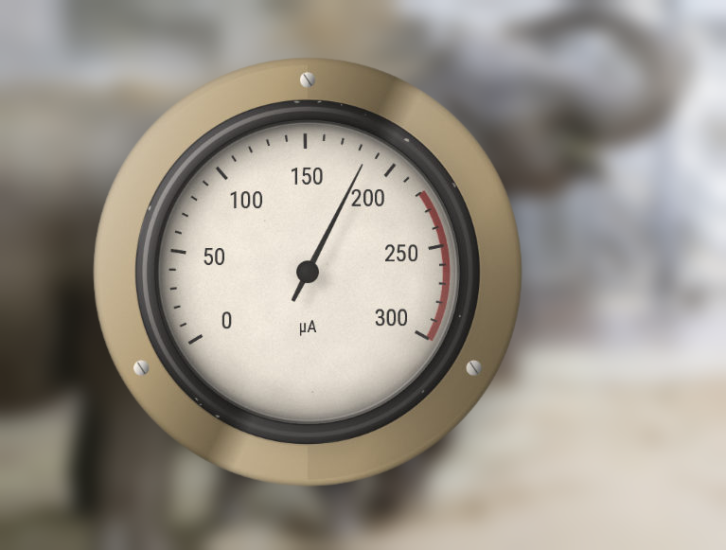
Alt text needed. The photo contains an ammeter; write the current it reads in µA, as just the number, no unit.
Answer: 185
